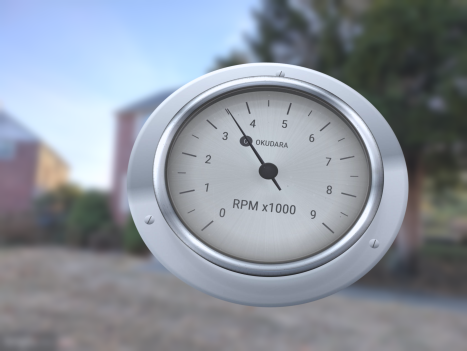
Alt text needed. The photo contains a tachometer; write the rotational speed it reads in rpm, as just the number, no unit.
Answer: 3500
